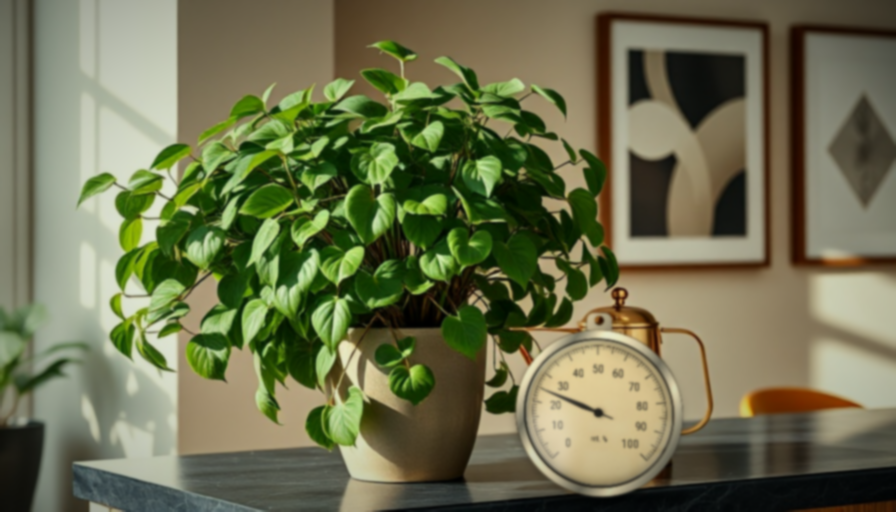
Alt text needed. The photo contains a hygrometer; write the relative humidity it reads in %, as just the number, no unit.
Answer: 25
